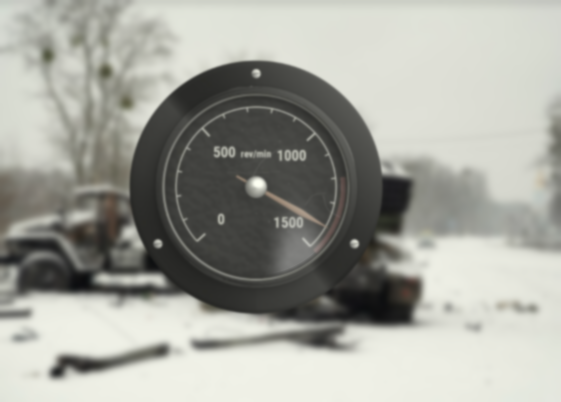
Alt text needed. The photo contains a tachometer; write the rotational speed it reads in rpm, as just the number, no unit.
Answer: 1400
